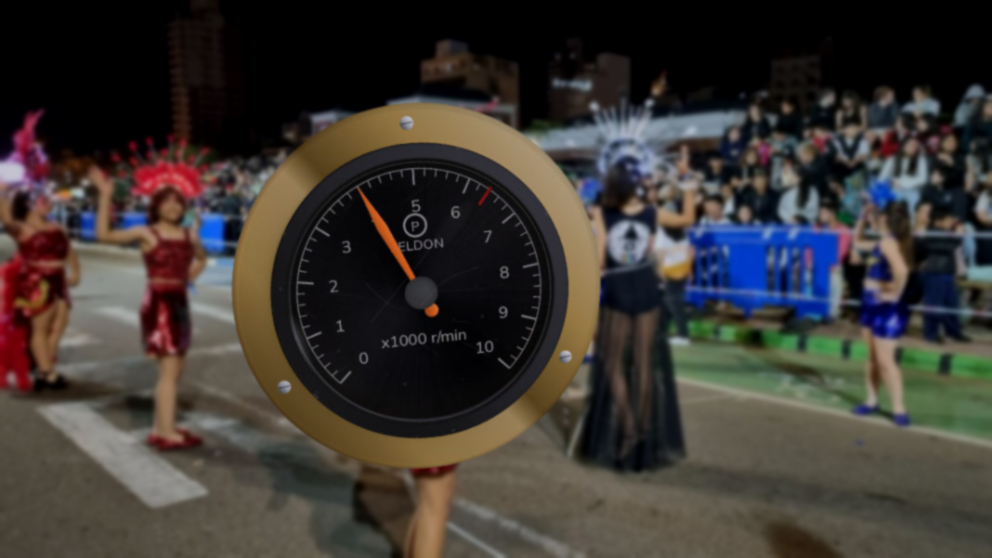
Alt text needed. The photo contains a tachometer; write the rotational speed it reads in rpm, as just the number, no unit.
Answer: 4000
